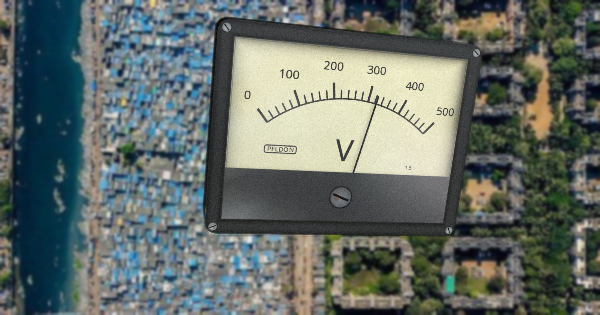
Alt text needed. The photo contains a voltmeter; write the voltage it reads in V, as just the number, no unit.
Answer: 320
